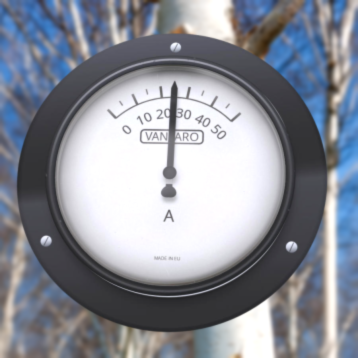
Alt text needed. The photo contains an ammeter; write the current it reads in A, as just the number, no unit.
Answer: 25
